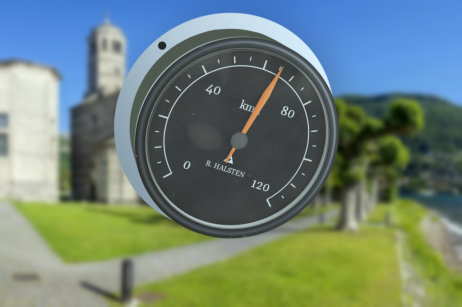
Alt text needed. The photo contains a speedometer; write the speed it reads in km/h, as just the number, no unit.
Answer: 65
